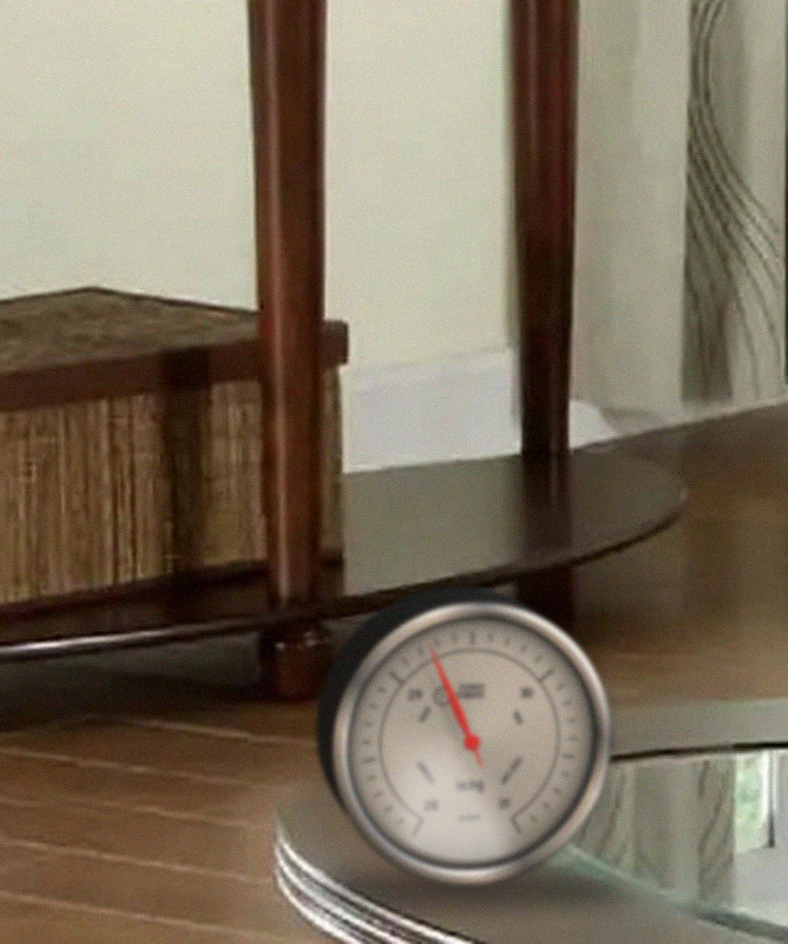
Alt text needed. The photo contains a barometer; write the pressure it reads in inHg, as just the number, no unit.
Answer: 29.25
